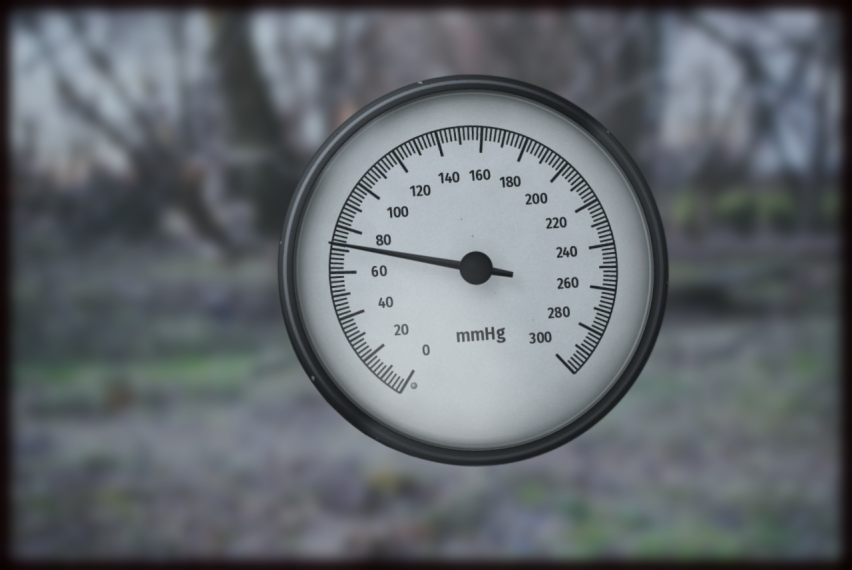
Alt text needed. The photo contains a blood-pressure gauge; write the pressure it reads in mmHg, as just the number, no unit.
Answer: 72
